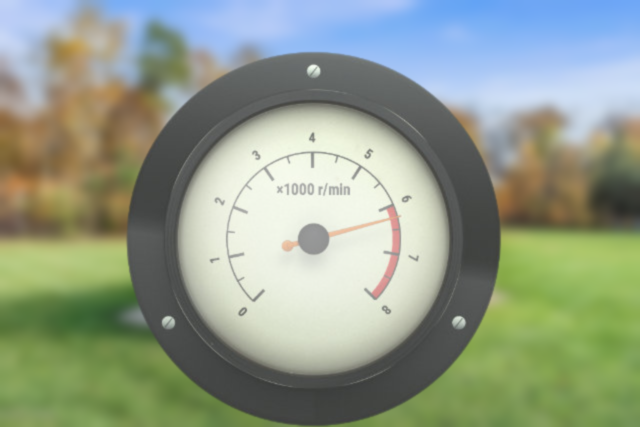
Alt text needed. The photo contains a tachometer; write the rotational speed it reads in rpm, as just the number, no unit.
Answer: 6250
